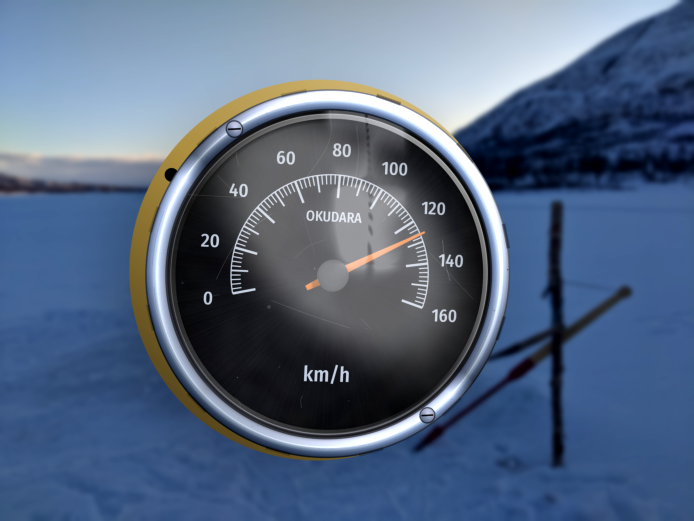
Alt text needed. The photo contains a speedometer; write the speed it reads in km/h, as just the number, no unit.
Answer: 126
